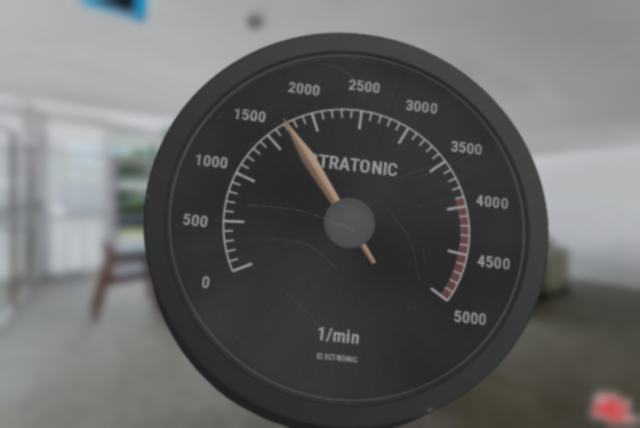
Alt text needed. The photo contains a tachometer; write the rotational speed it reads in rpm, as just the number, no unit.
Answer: 1700
